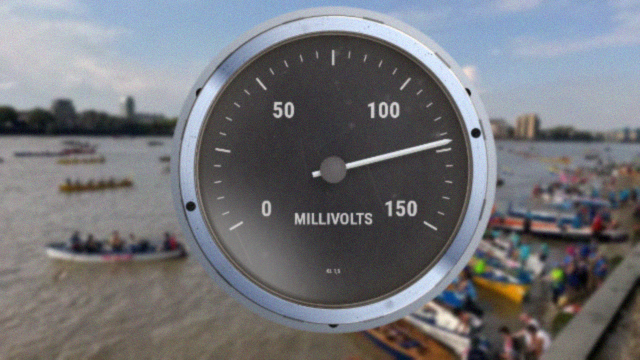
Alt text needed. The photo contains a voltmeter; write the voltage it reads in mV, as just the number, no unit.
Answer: 122.5
